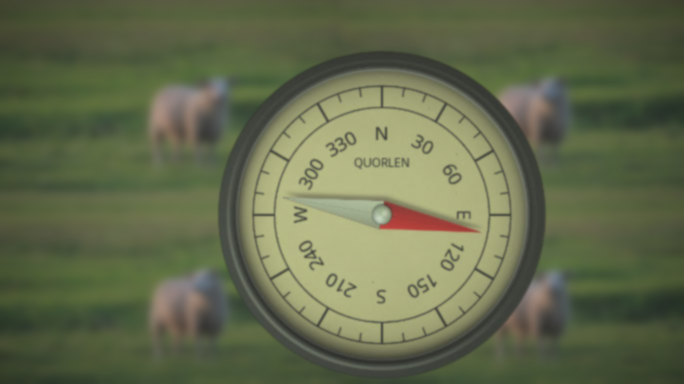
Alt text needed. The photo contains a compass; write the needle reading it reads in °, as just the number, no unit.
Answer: 100
